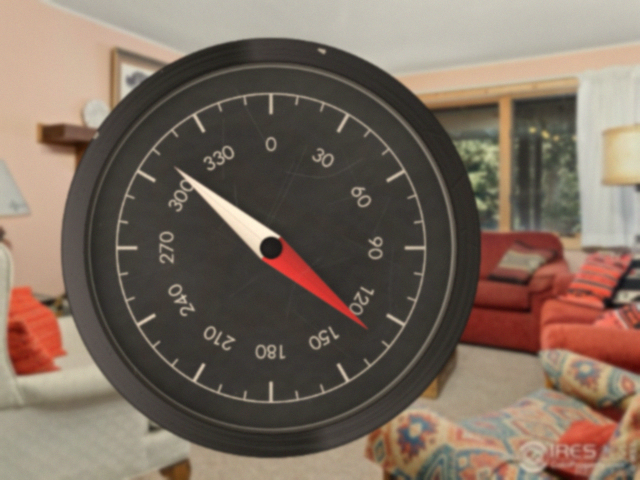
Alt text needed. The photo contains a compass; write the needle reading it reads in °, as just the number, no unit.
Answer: 130
